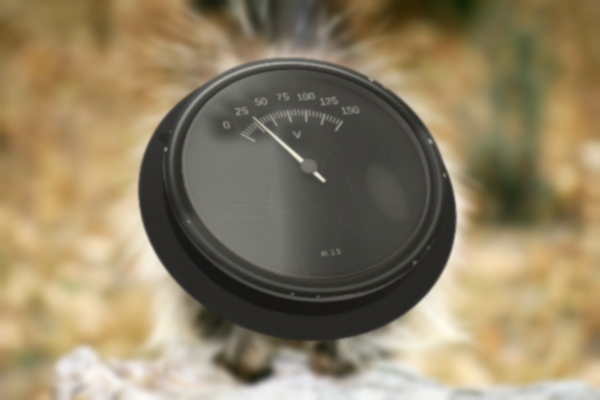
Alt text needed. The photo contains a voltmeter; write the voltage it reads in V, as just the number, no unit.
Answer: 25
